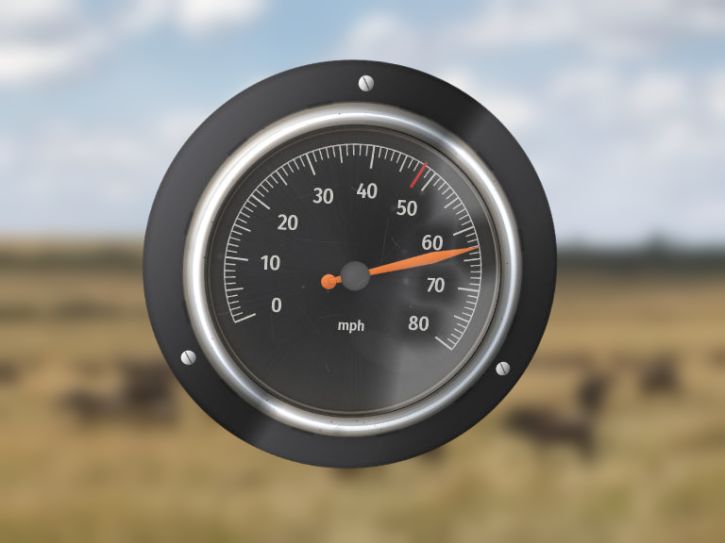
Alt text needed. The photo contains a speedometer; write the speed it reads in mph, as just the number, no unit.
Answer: 63
